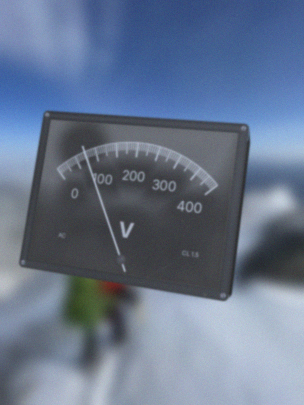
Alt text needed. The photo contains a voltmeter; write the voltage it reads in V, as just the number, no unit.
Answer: 75
